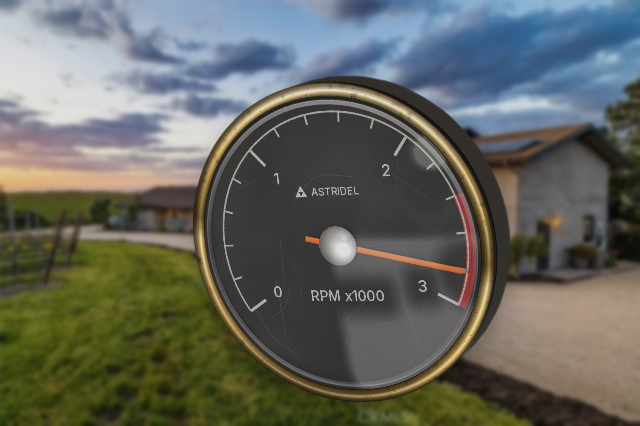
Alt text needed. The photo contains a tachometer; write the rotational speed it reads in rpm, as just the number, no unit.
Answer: 2800
